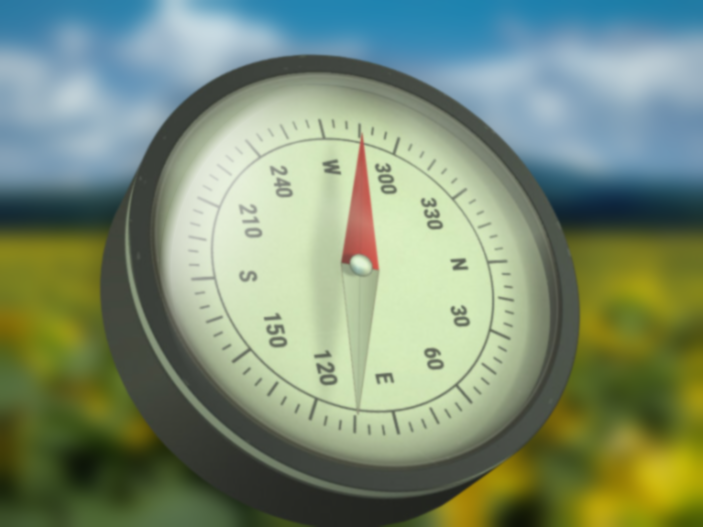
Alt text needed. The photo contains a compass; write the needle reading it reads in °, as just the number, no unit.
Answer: 285
